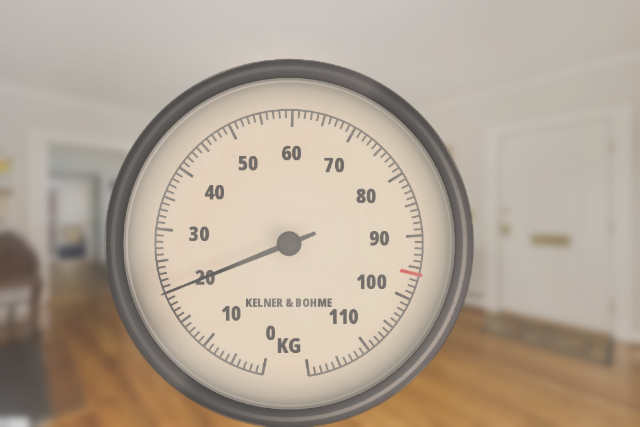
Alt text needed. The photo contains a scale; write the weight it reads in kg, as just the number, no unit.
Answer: 20
